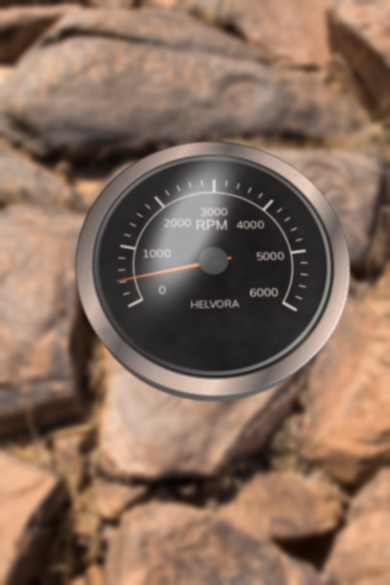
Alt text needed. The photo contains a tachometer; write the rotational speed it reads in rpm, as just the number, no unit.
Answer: 400
